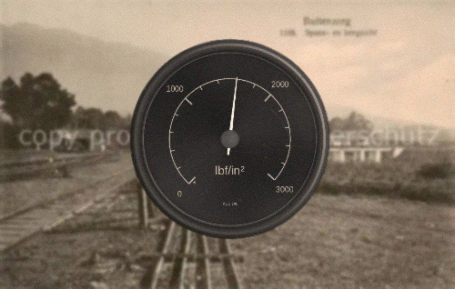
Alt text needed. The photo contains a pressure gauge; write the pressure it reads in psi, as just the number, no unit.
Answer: 1600
